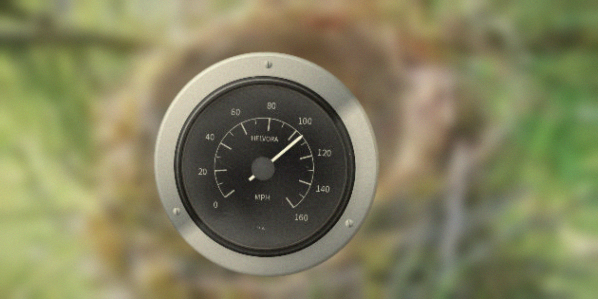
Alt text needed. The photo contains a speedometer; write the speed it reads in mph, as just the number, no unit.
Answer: 105
